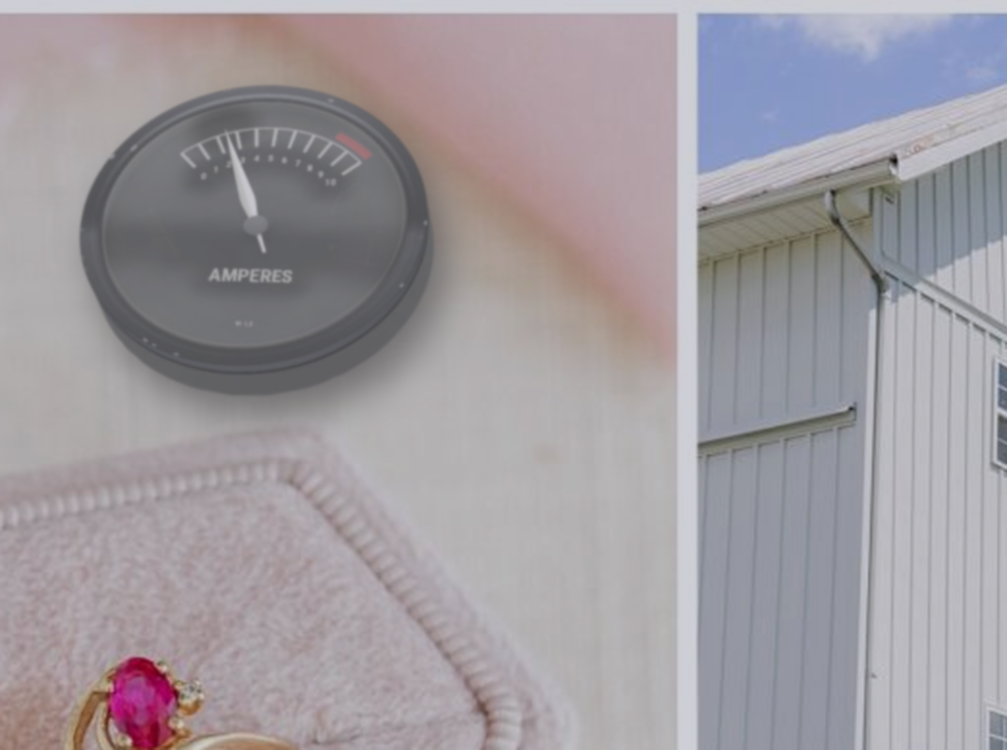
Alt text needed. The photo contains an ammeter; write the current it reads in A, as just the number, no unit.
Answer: 2.5
